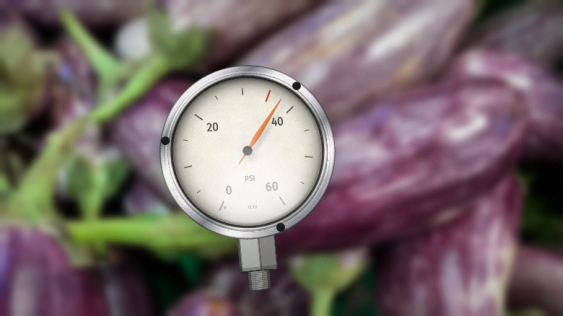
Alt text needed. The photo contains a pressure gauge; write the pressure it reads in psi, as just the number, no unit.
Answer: 37.5
